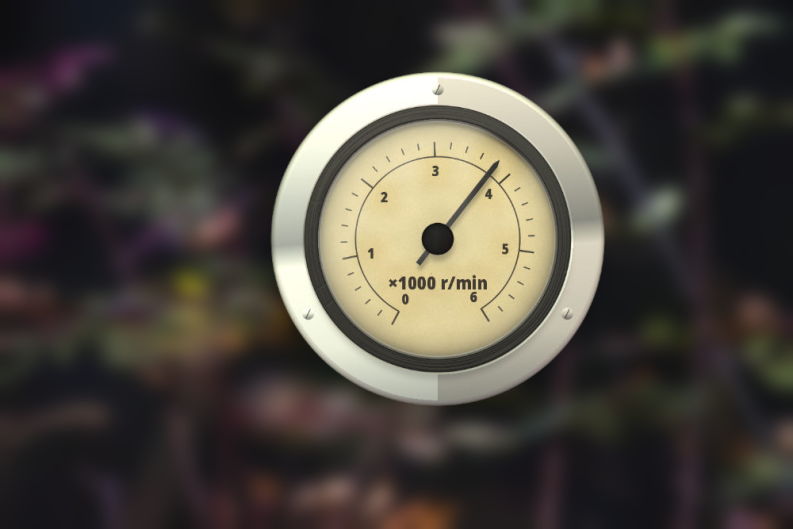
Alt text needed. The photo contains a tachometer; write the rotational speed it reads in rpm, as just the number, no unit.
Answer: 3800
